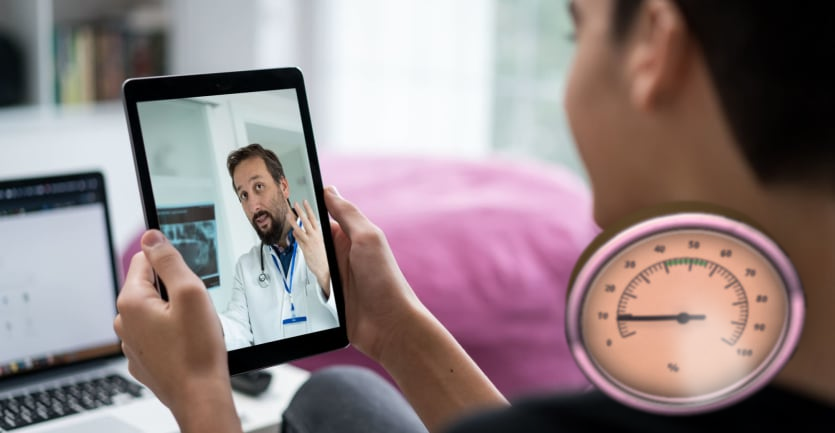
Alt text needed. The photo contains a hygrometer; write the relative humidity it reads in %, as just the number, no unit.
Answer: 10
